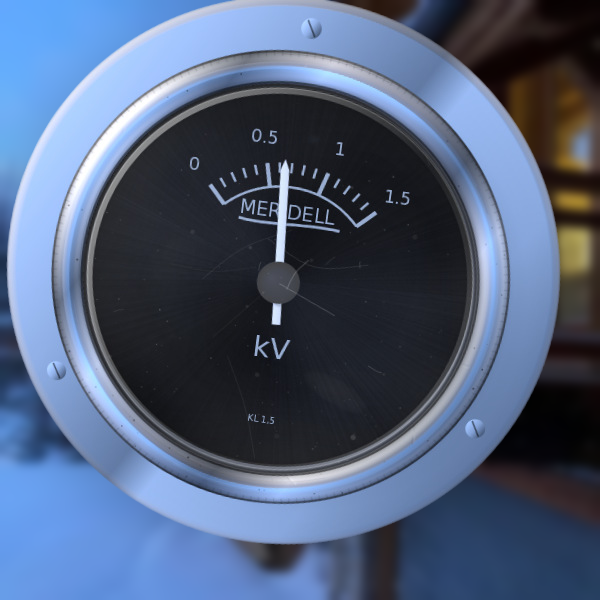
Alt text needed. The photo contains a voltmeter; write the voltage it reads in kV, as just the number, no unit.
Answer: 0.65
